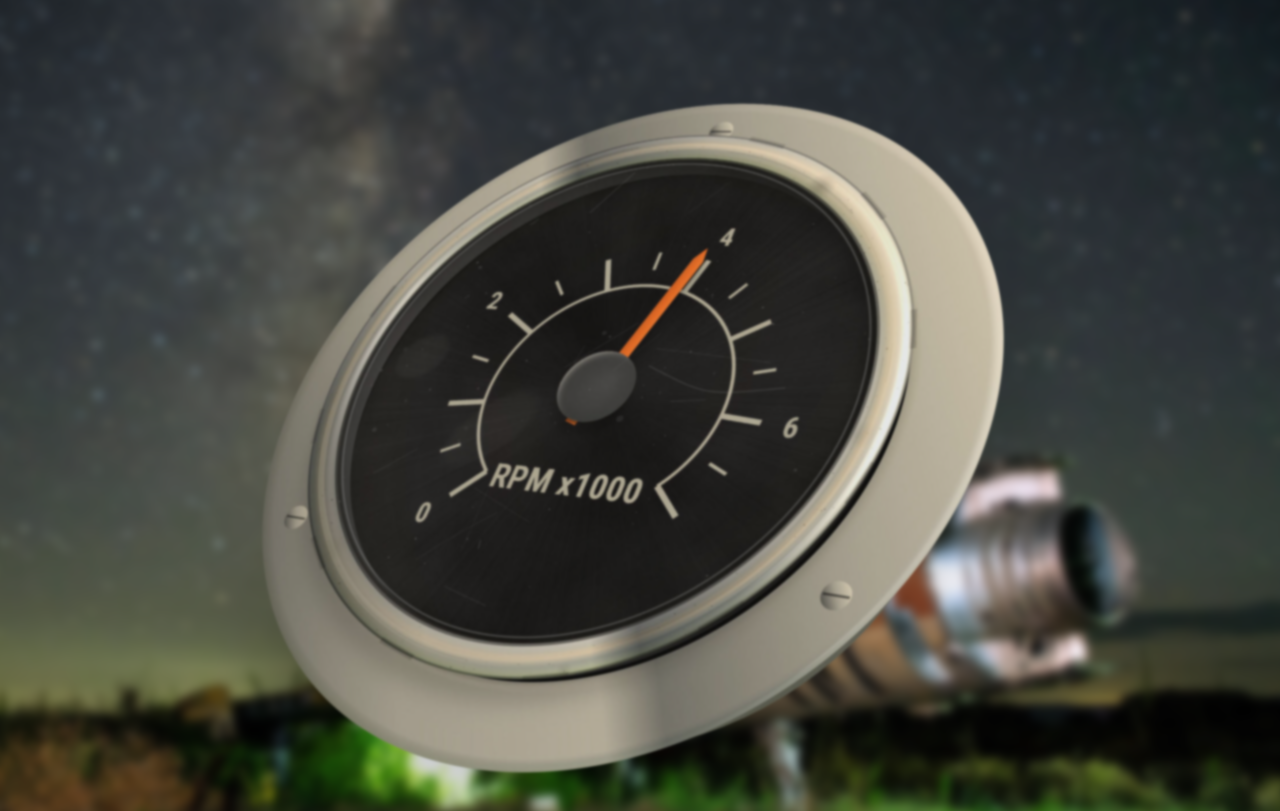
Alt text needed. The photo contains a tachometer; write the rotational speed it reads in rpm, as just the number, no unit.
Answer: 4000
